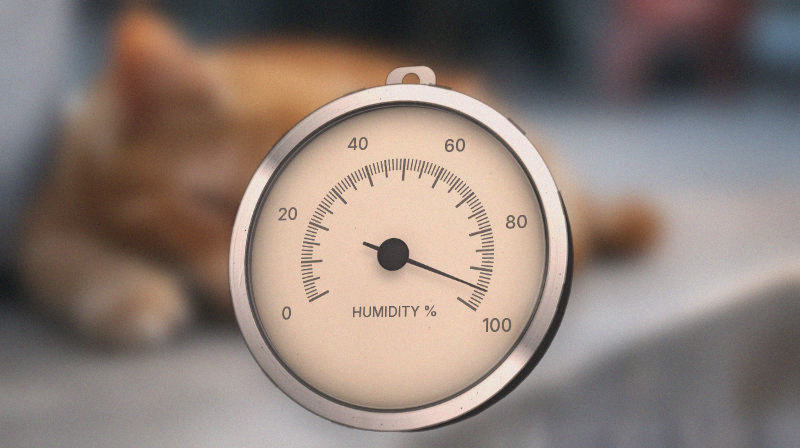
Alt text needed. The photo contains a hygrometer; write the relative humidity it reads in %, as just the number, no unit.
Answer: 95
